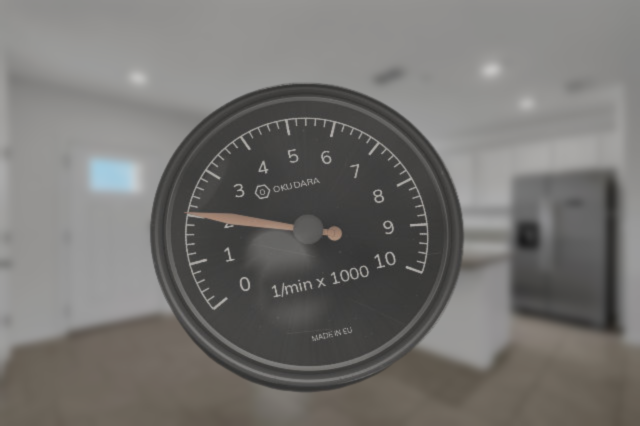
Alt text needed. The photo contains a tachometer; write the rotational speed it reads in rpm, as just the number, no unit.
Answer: 2000
